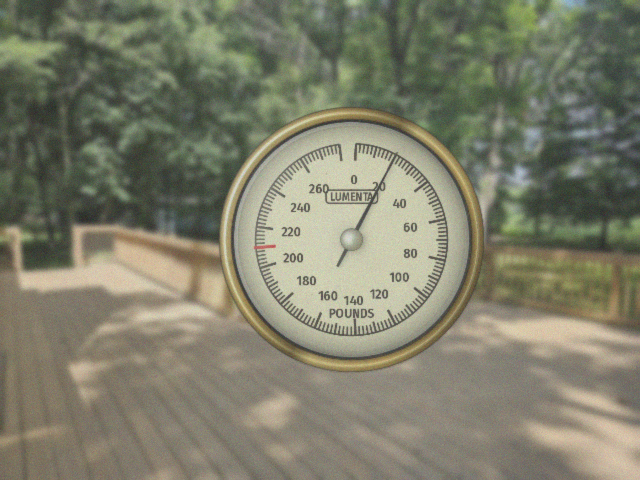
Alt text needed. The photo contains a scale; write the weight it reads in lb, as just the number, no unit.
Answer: 20
